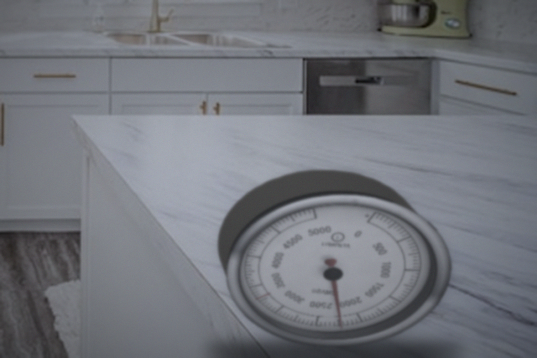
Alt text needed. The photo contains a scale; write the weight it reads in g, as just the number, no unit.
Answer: 2250
